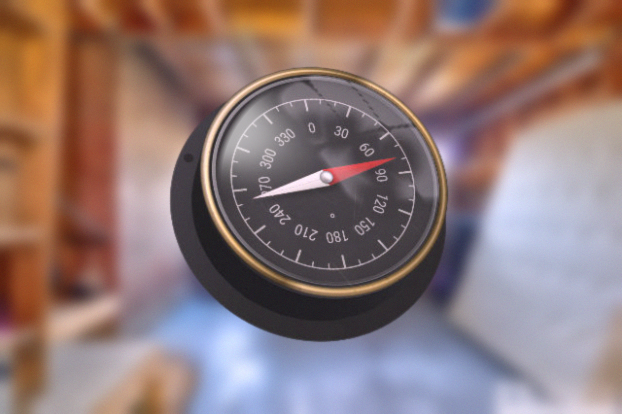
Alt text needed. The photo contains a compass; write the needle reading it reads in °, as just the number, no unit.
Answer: 80
